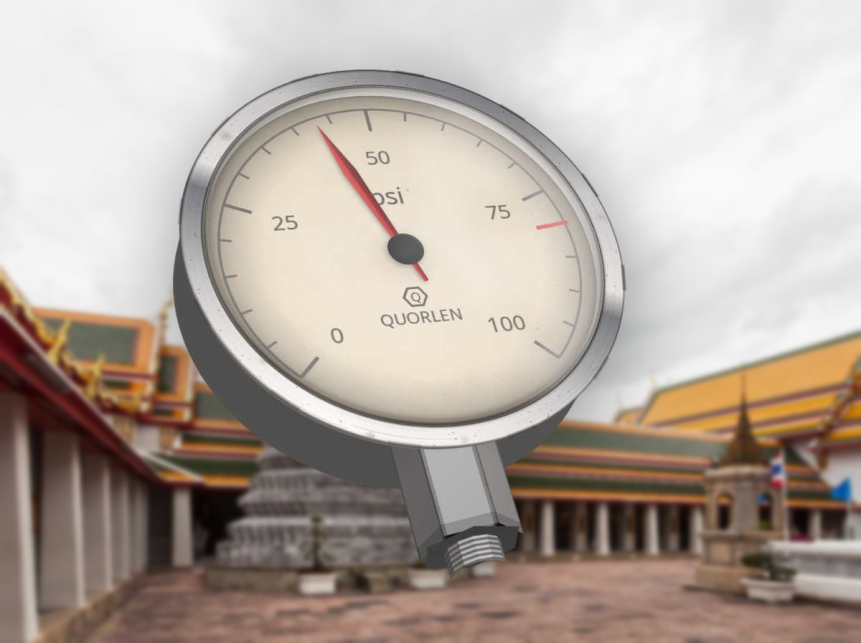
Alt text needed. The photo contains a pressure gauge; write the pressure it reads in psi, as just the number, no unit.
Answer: 42.5
